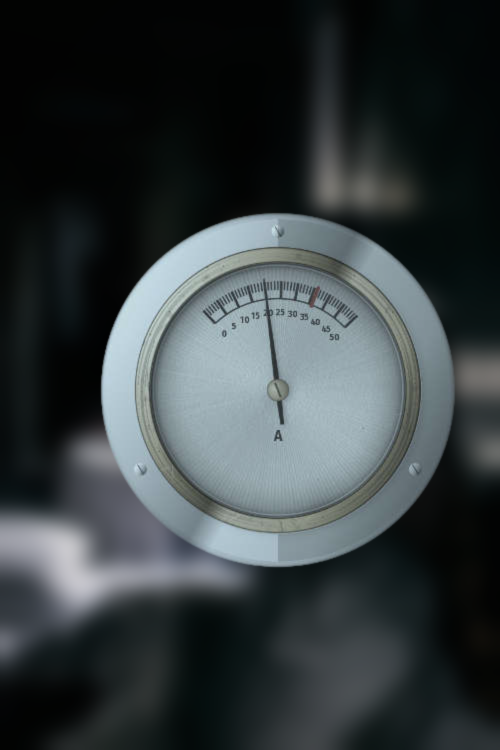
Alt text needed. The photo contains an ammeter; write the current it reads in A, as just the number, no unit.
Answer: 20
